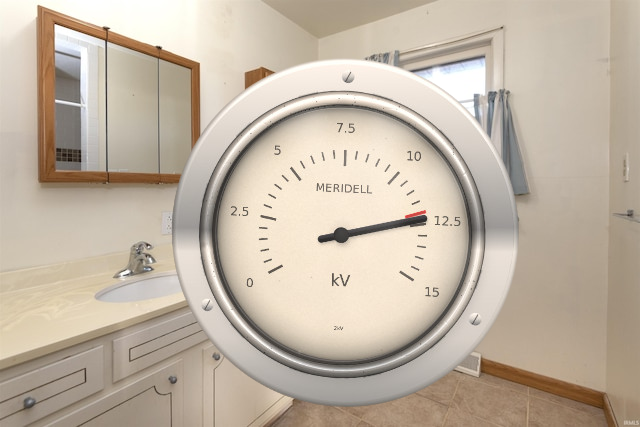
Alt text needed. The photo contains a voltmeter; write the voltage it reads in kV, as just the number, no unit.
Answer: 12.25
